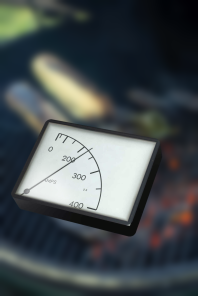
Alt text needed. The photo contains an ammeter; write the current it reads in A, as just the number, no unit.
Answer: 225
